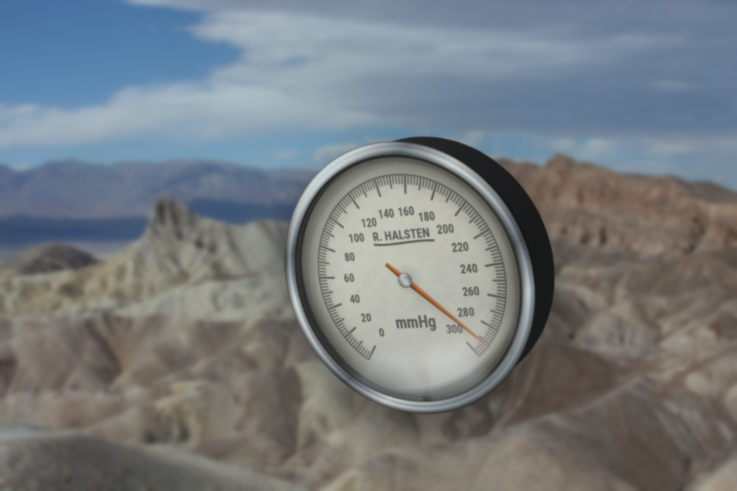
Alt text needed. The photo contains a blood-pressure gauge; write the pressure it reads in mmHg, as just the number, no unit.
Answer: 290
